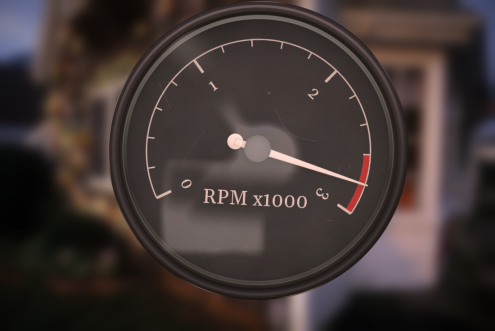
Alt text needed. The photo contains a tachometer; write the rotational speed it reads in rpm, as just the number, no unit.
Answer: 2800
